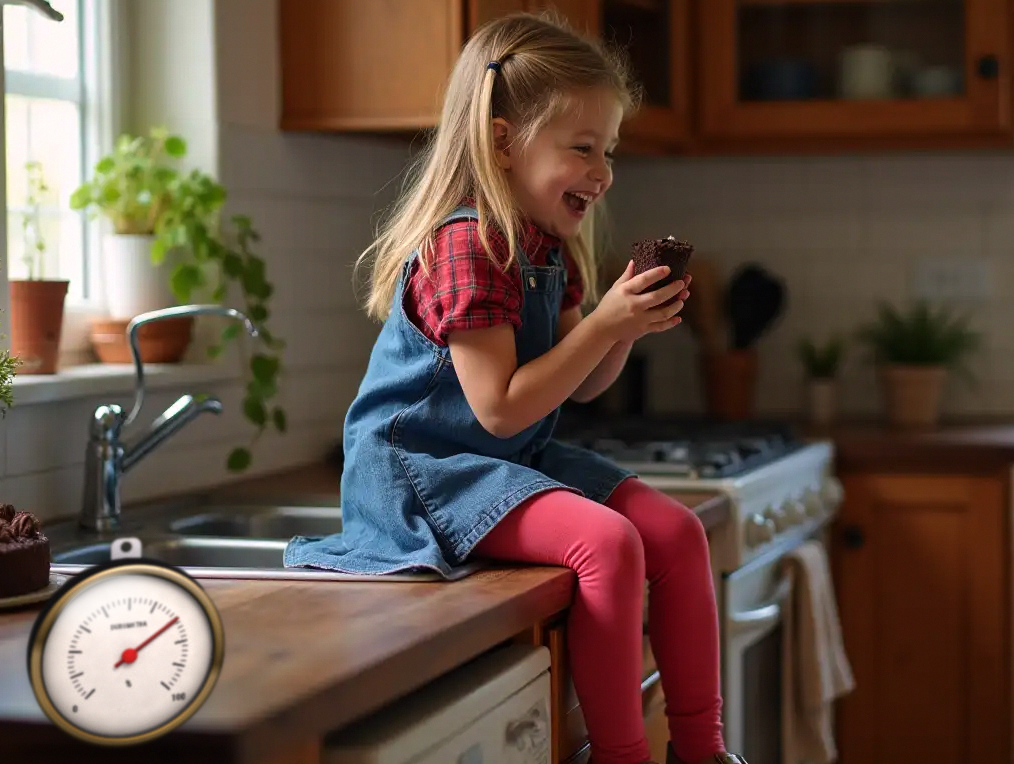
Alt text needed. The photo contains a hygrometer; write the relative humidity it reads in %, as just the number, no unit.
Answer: 70
